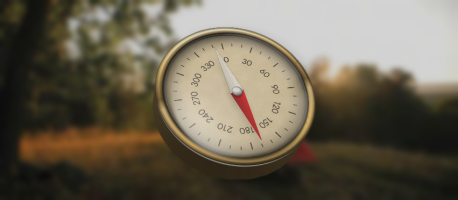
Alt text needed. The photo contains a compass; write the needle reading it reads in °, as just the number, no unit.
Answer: 170
